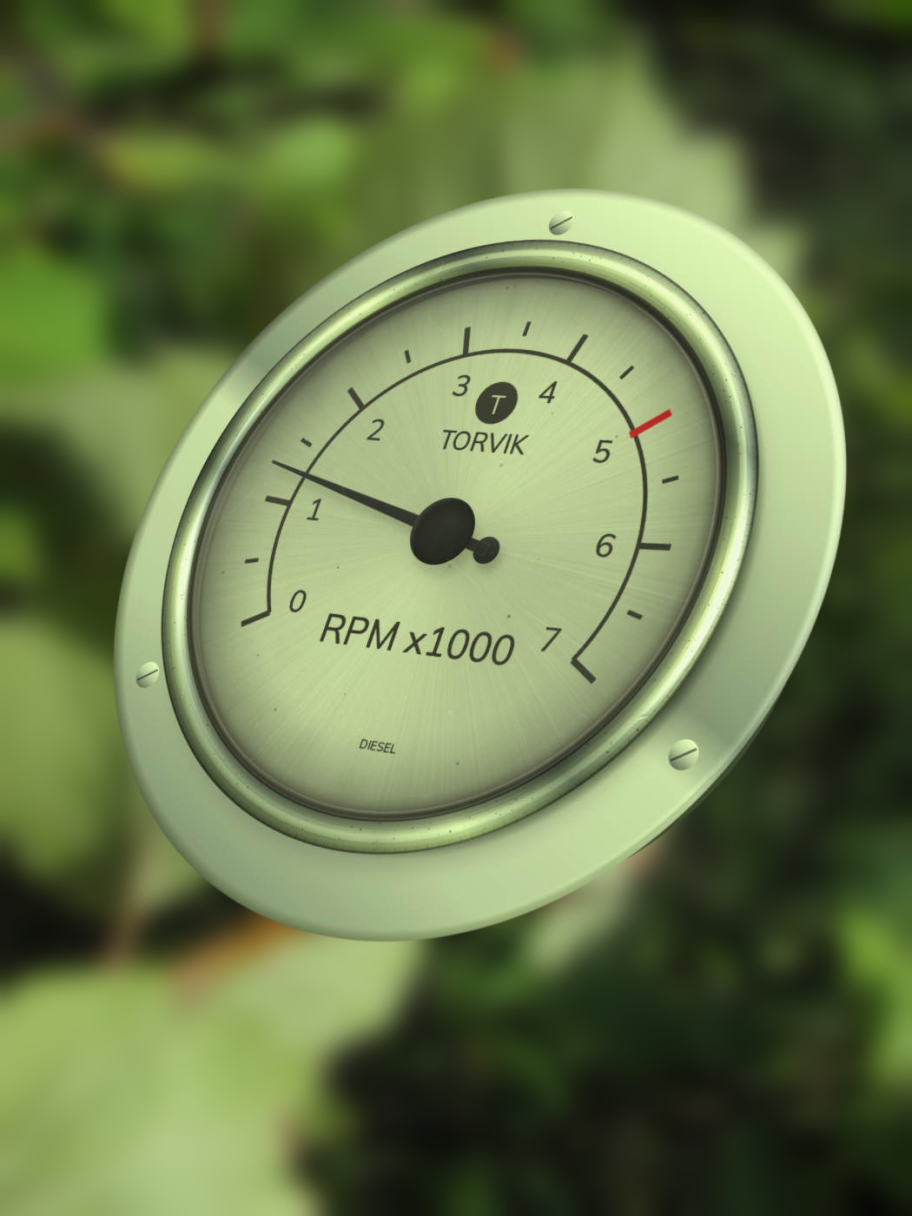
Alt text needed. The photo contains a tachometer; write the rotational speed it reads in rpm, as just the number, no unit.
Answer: 1250
